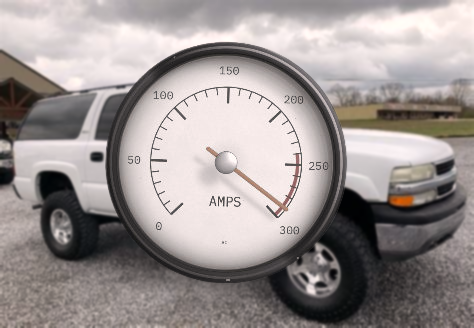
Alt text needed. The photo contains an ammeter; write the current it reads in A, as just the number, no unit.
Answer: 290
